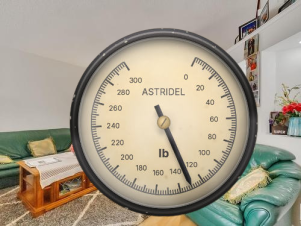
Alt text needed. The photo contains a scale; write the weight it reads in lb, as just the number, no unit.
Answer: 130
